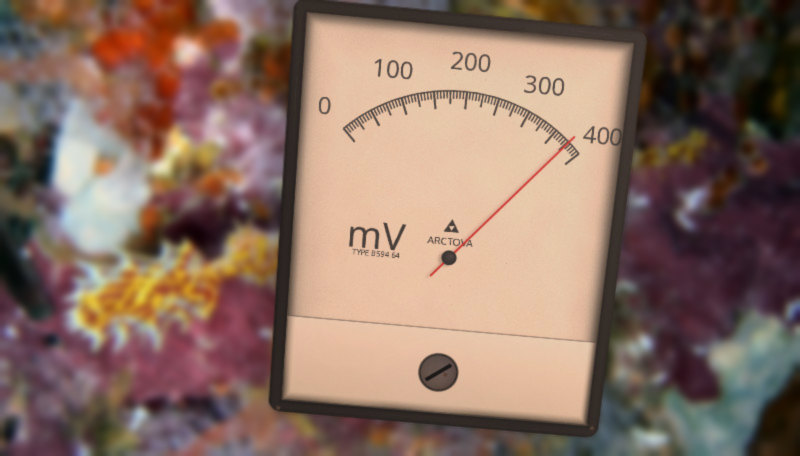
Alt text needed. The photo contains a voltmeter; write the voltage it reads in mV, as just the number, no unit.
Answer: 375
